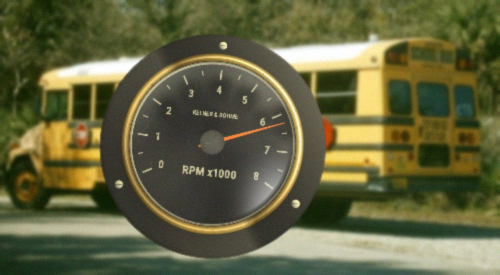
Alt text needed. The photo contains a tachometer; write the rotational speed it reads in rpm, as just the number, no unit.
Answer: 6250
